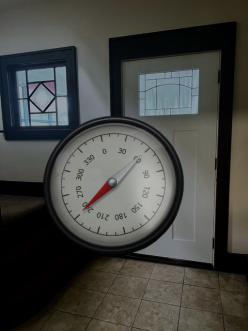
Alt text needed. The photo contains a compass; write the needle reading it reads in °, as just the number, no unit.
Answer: 240
